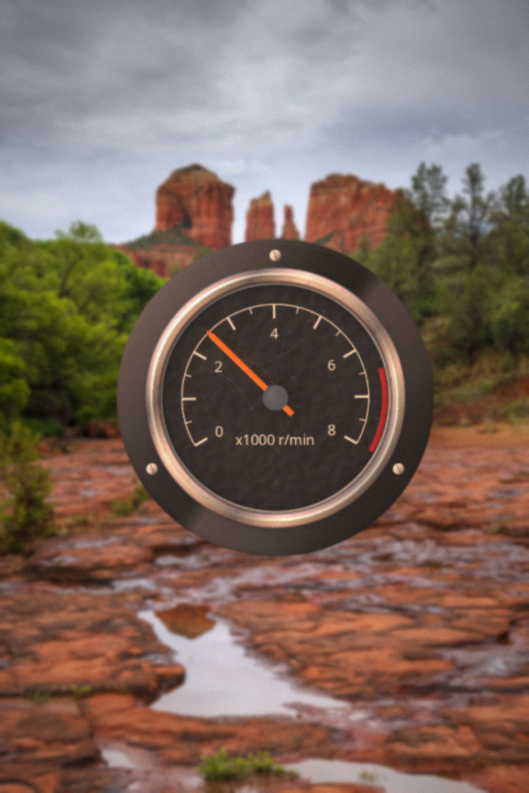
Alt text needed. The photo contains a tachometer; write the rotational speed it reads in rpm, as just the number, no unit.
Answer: 2500
